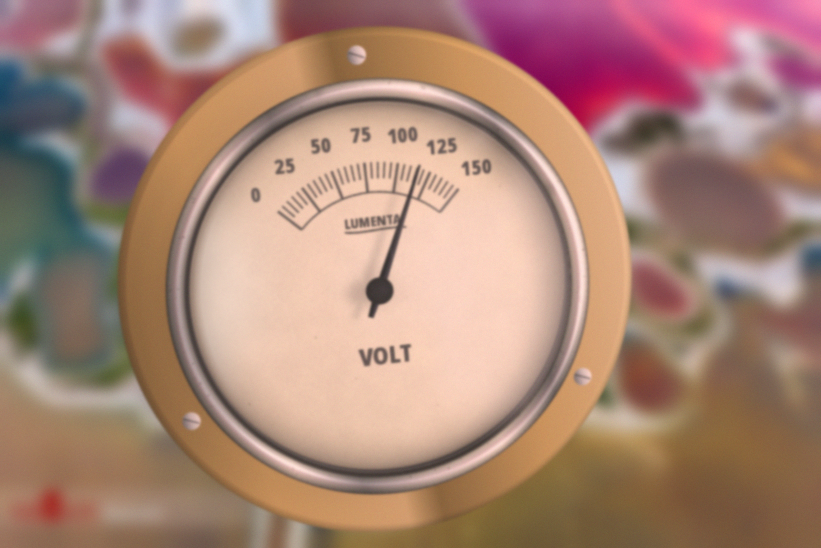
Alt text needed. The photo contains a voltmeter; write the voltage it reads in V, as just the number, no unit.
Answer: 115
